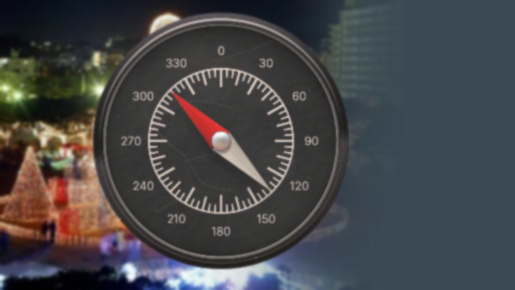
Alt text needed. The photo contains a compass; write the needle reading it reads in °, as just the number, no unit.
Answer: 315
